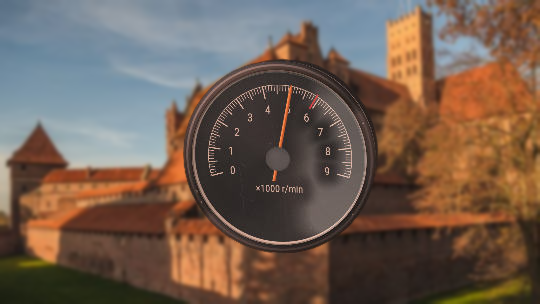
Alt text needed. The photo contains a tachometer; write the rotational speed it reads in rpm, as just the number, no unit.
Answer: 5000
